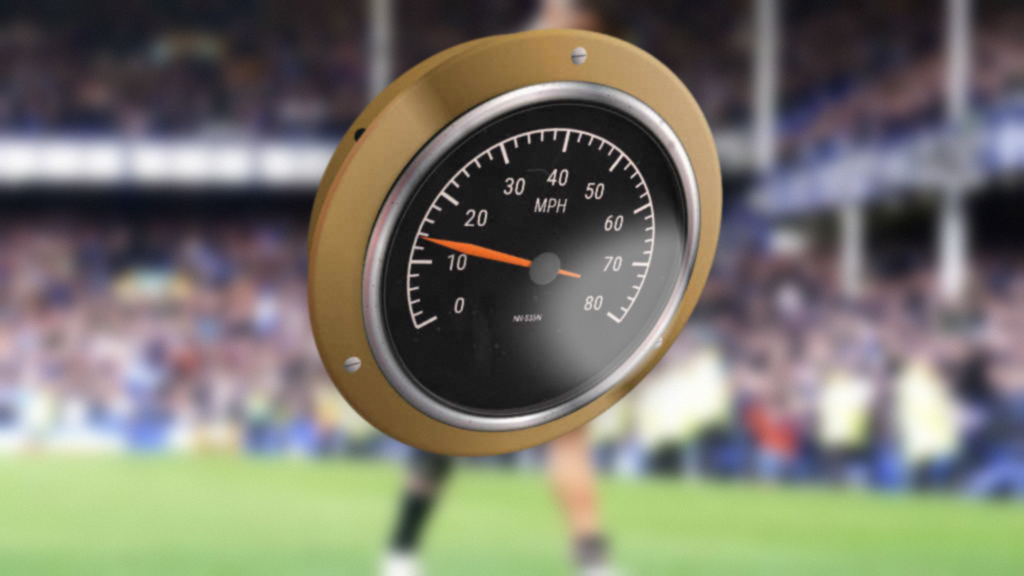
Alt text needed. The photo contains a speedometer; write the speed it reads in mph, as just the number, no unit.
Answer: 14
